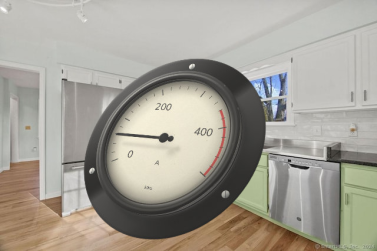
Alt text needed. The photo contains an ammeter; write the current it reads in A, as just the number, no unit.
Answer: 60
